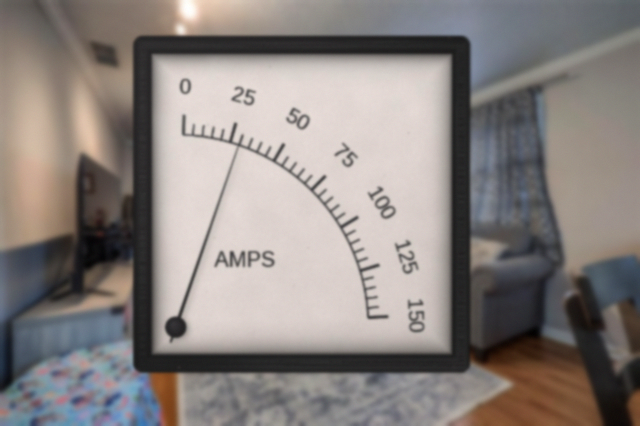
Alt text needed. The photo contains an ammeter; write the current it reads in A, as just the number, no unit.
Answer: 30
